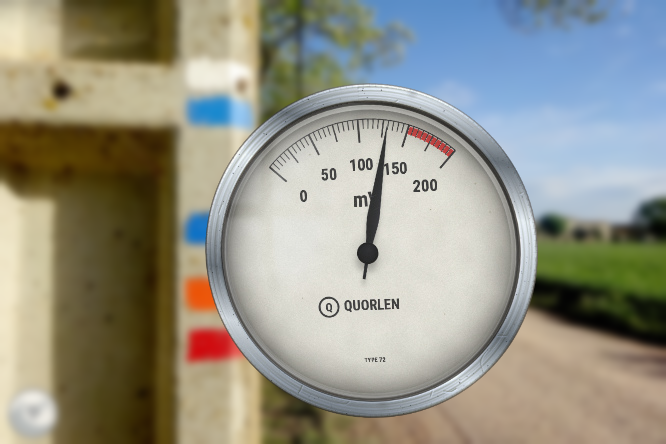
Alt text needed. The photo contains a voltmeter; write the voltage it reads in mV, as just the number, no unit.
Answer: 130
